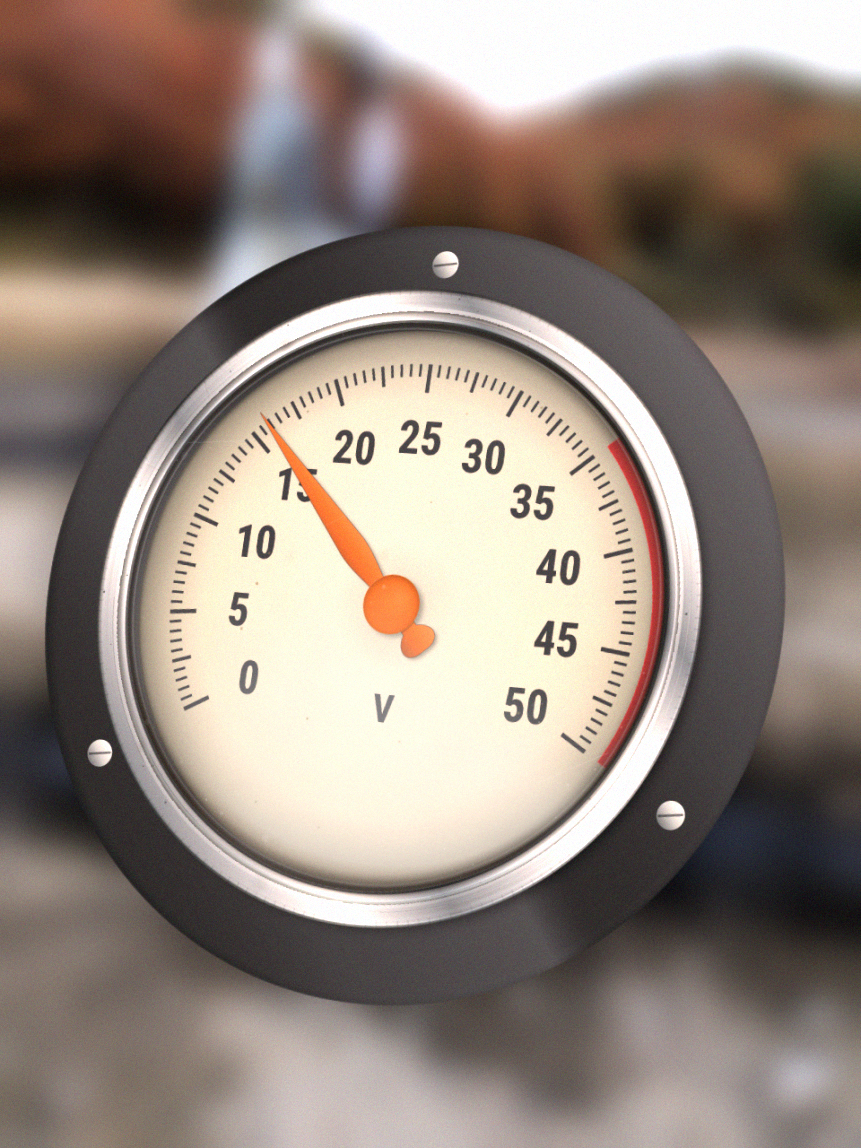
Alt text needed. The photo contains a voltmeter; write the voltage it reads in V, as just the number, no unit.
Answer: 16
